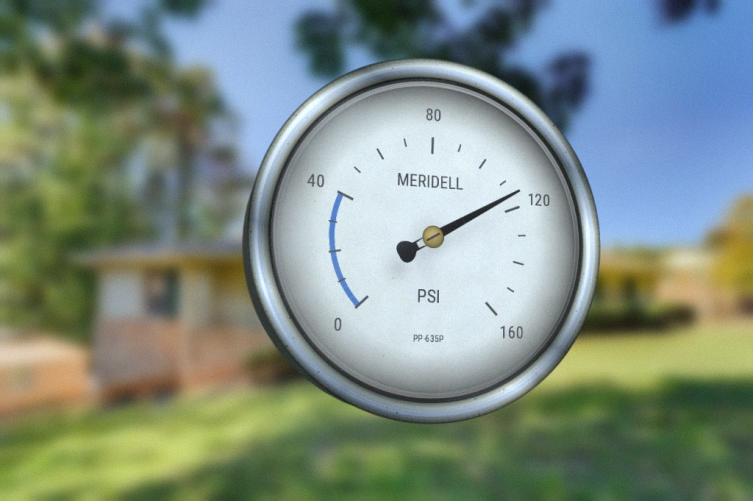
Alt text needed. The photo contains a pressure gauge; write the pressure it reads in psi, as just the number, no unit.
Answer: 115
